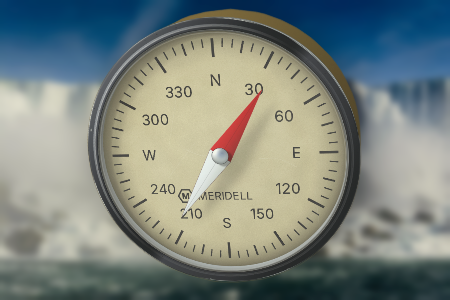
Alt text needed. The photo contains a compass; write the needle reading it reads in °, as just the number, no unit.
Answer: 35
